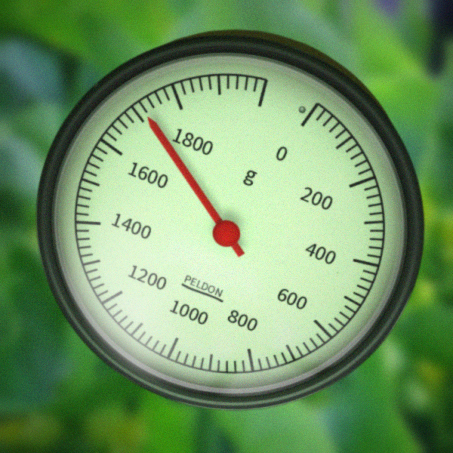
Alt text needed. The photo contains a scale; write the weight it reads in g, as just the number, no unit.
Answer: 1720
